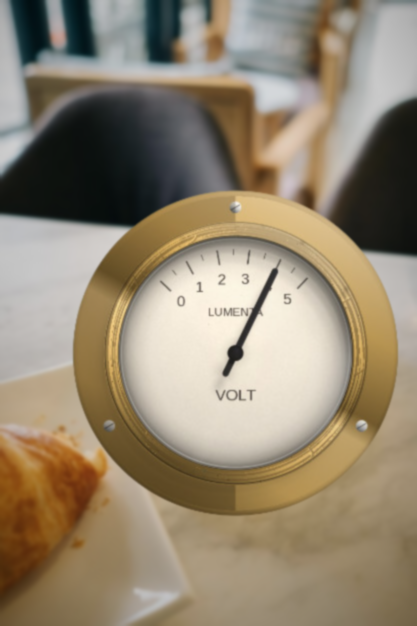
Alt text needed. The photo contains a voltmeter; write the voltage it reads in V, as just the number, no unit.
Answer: 4
